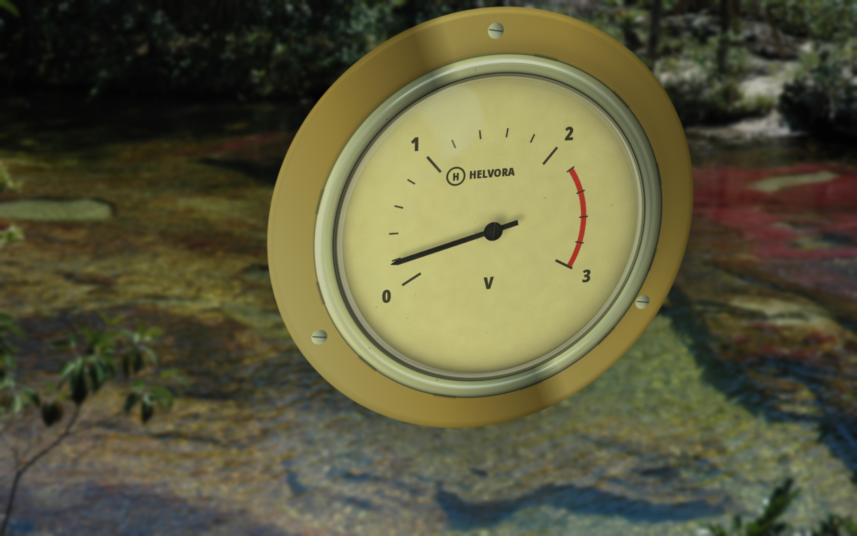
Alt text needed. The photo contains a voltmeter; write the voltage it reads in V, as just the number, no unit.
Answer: 0.2
